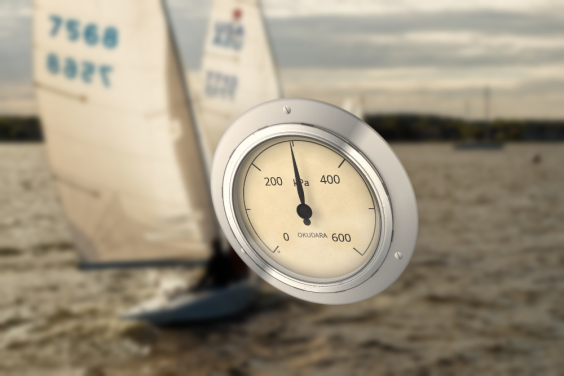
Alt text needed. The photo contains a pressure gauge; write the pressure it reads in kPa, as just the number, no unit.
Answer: 300
